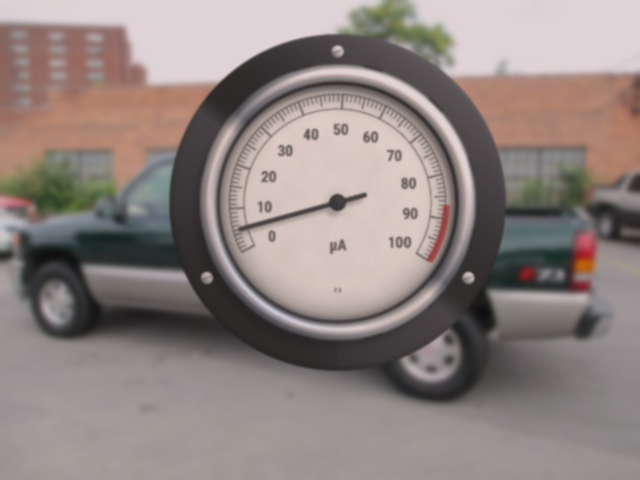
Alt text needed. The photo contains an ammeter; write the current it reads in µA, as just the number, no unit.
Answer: 5
